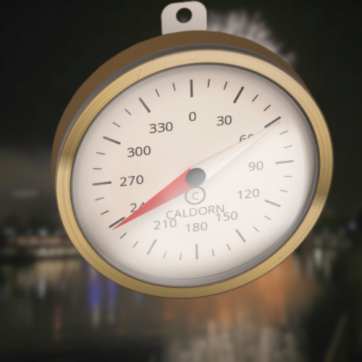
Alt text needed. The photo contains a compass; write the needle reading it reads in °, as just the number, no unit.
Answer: 240
